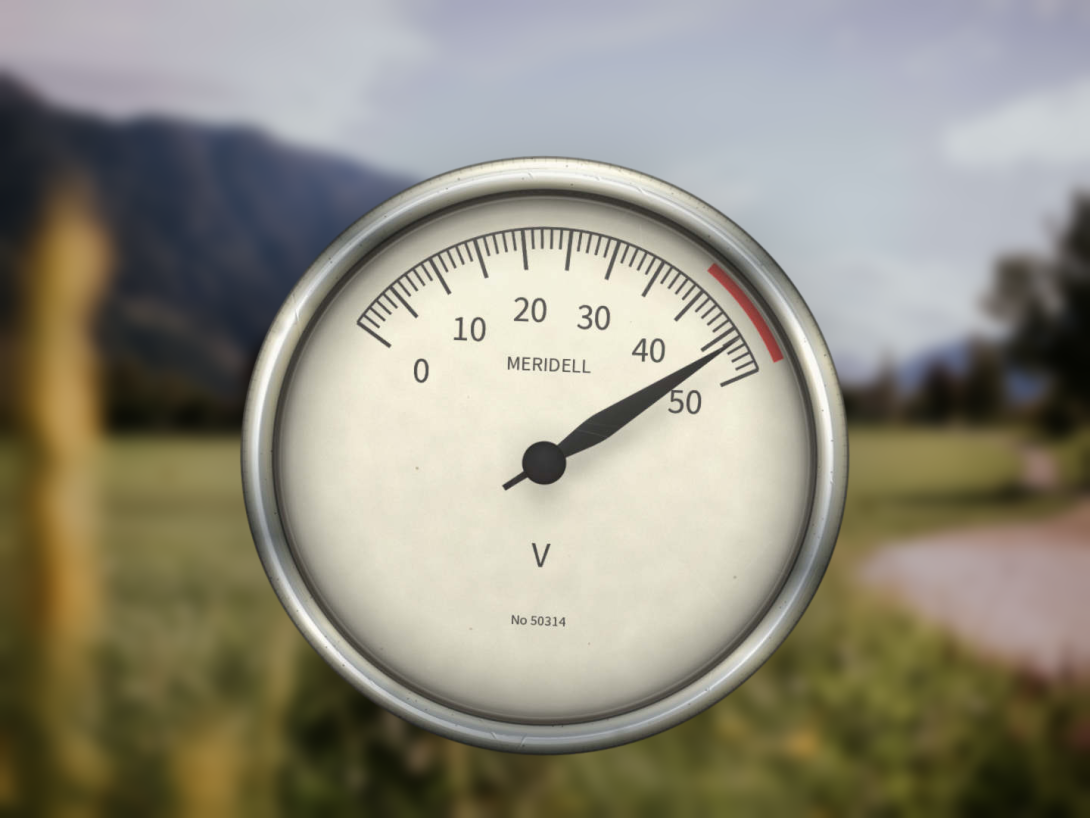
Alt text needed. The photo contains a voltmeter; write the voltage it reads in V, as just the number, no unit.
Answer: 46
